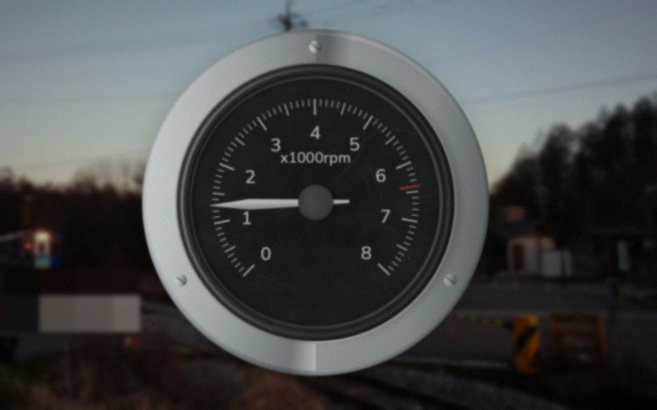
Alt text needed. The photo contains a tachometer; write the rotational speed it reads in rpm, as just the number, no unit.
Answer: 1300
